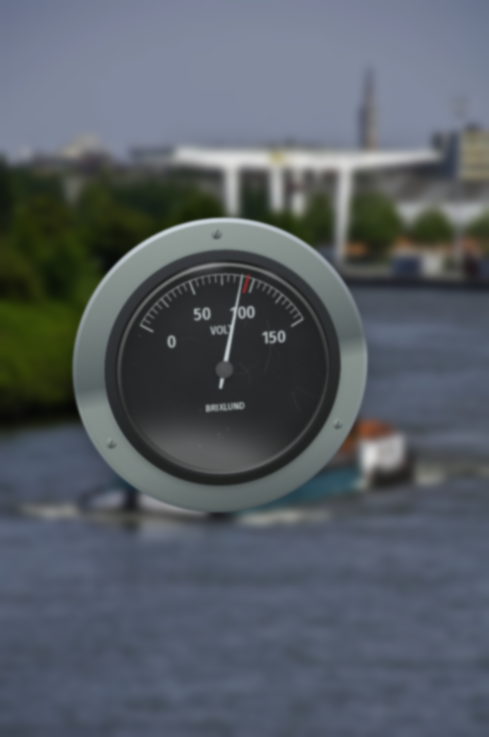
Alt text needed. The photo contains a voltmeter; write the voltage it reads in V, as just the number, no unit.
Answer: 90
